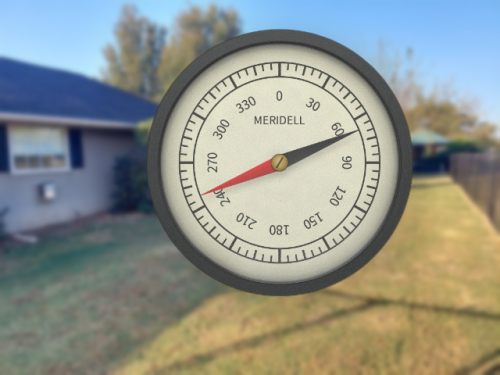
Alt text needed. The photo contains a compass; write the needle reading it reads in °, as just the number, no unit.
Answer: 247.5
